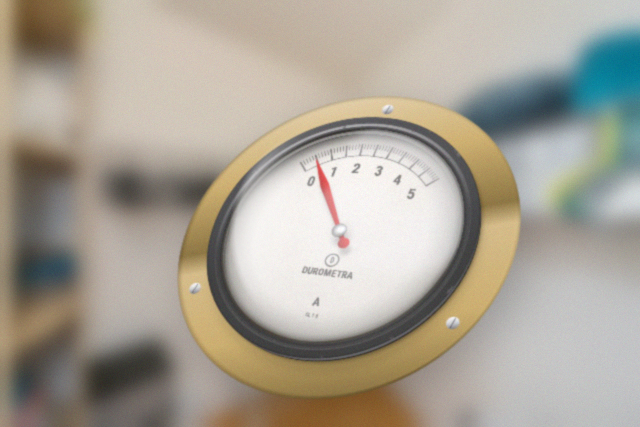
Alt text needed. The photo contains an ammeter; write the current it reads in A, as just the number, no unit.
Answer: 0.5
